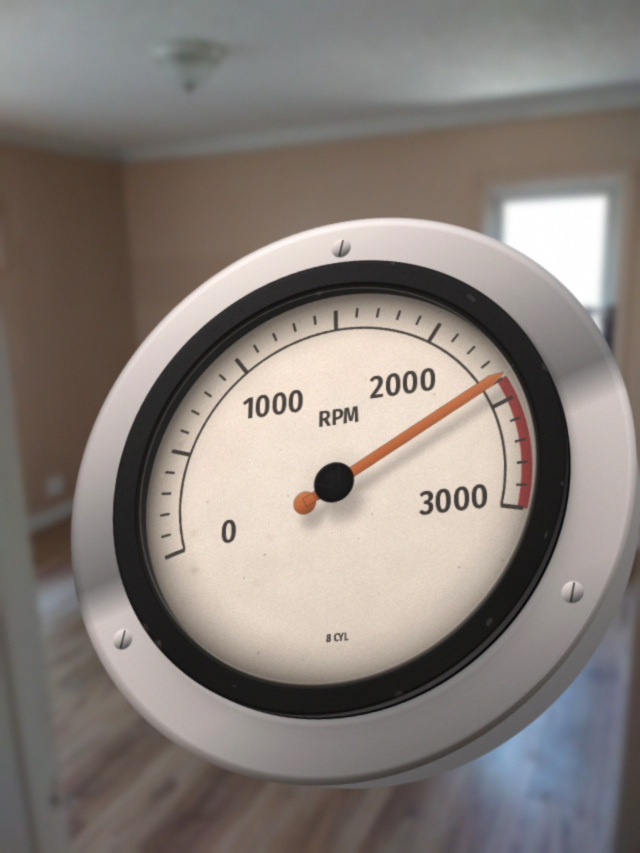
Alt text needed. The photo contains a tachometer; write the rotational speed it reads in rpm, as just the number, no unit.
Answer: 2400
